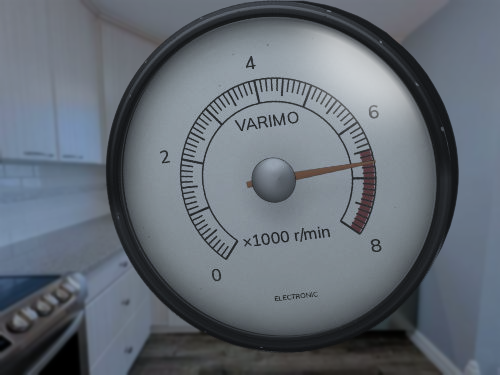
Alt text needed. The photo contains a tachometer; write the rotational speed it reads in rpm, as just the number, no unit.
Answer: 6700
